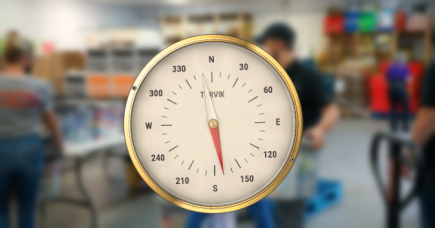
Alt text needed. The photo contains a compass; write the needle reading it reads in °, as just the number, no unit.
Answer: 170
